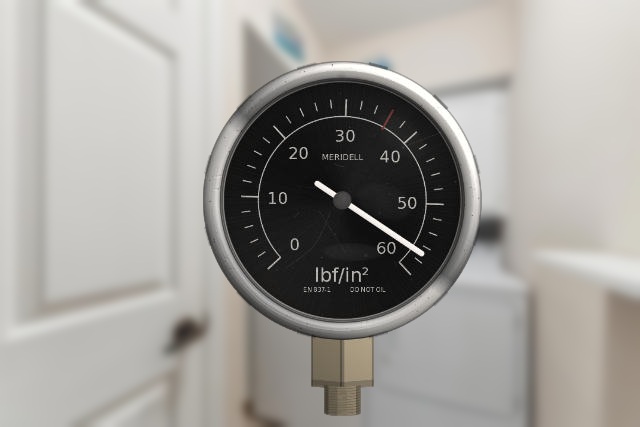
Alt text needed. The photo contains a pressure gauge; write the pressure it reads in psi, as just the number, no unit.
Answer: 57
